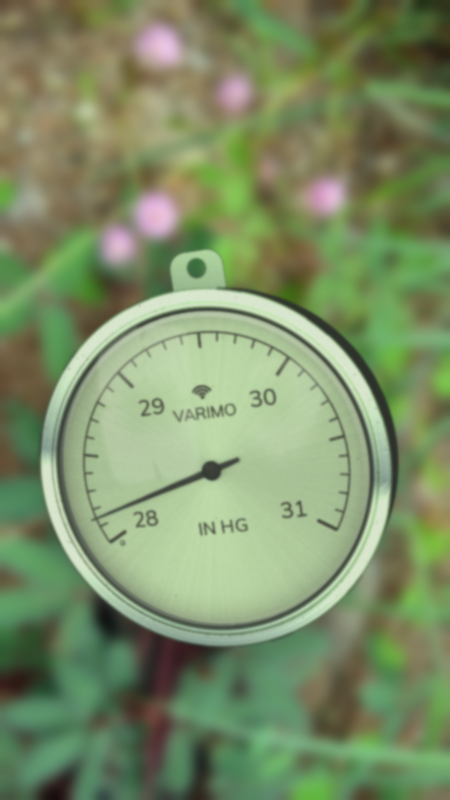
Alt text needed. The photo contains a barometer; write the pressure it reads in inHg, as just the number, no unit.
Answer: 28.15
